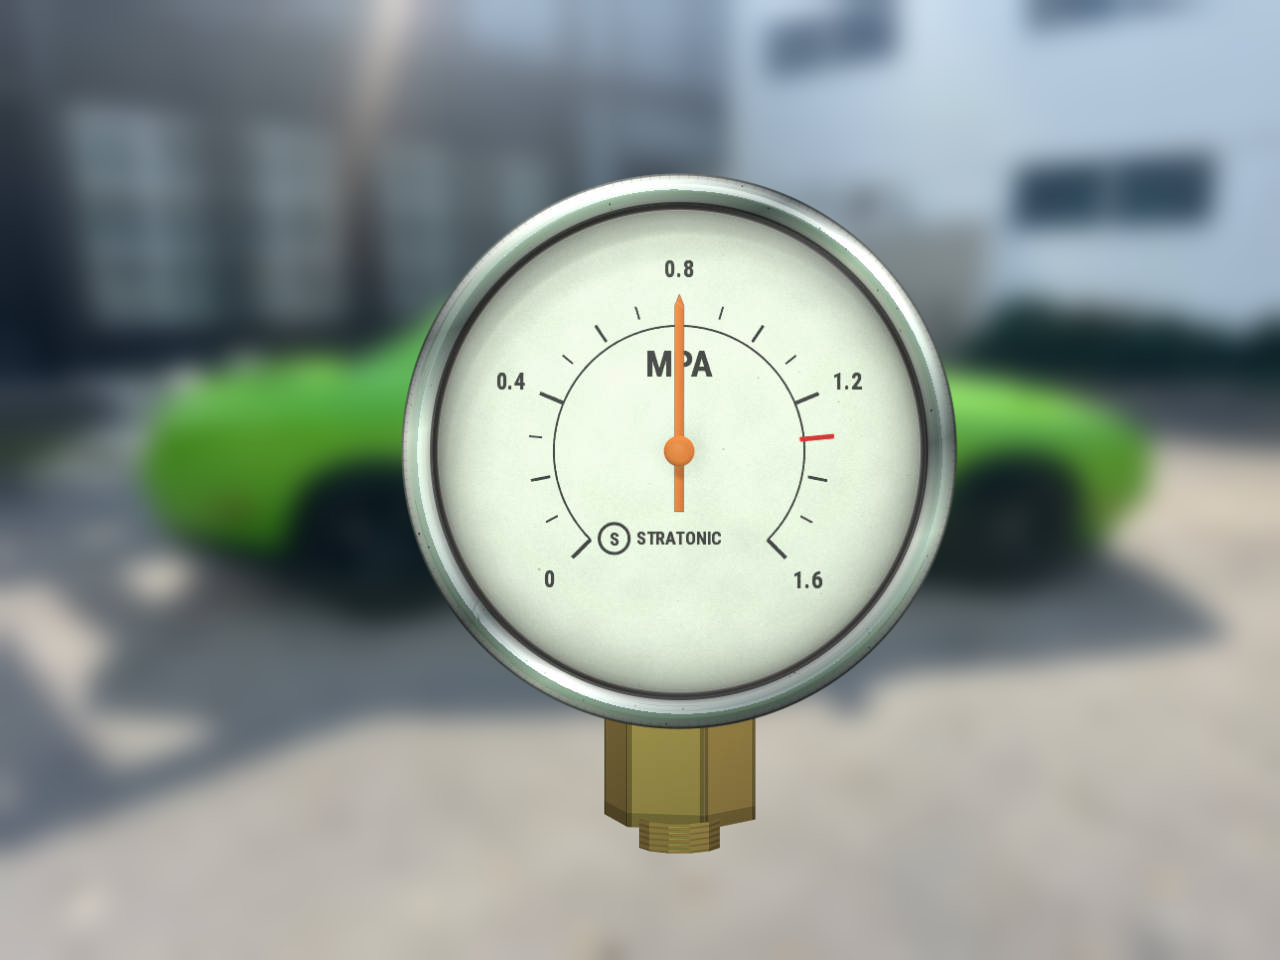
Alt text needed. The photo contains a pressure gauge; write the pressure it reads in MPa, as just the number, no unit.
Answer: 0.8
